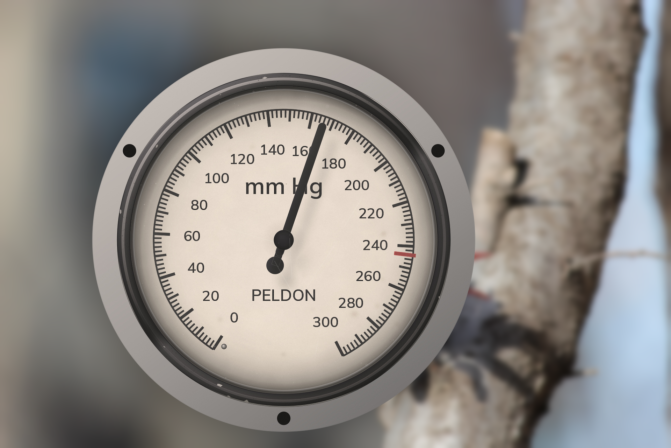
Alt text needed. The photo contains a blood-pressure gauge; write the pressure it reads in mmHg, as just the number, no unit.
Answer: 166
